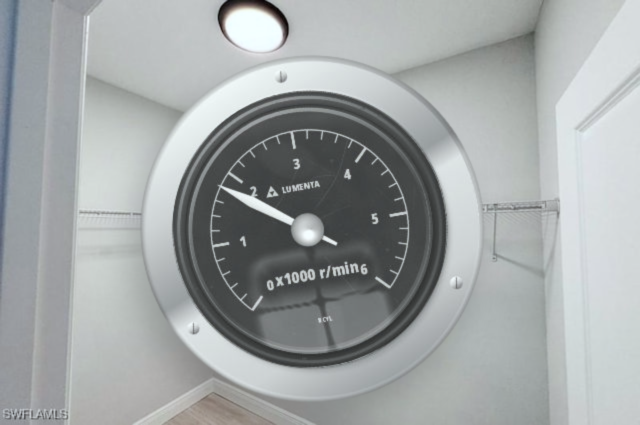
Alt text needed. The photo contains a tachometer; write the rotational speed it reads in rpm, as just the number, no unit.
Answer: 1800
